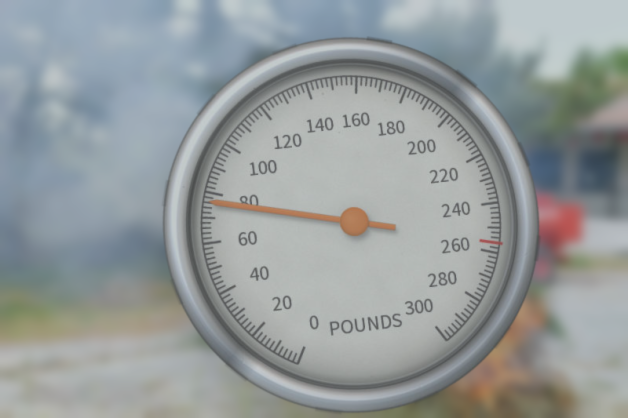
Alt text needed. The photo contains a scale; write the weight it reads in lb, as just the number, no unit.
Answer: 76
